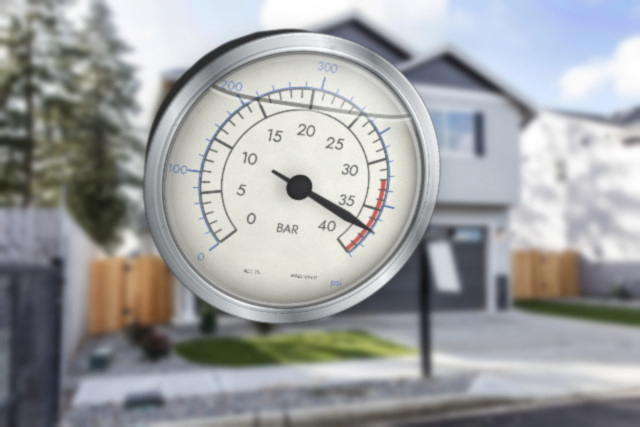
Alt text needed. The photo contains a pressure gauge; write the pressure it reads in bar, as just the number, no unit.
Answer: 37
